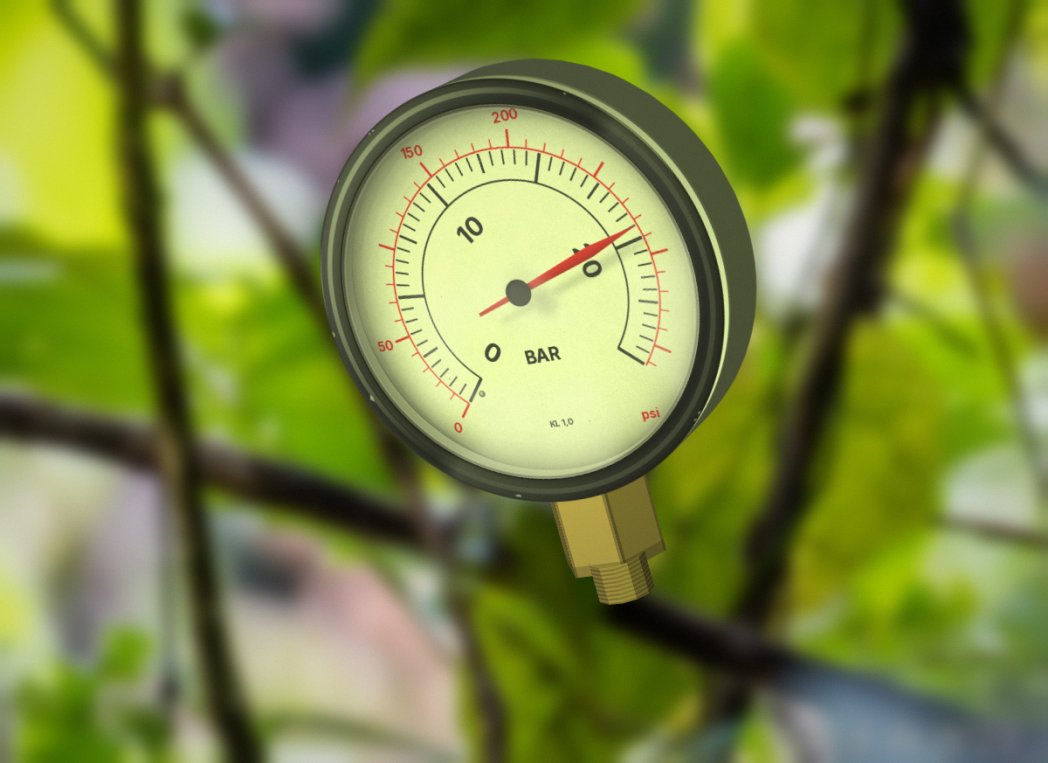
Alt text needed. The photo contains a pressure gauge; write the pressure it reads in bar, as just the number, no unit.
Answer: 19.5
